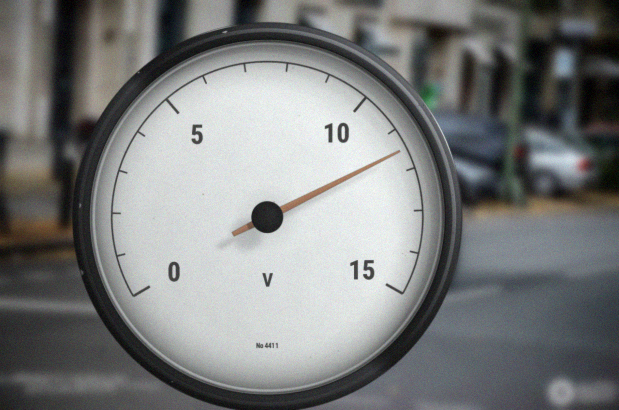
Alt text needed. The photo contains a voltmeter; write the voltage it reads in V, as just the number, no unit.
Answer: 11.5
